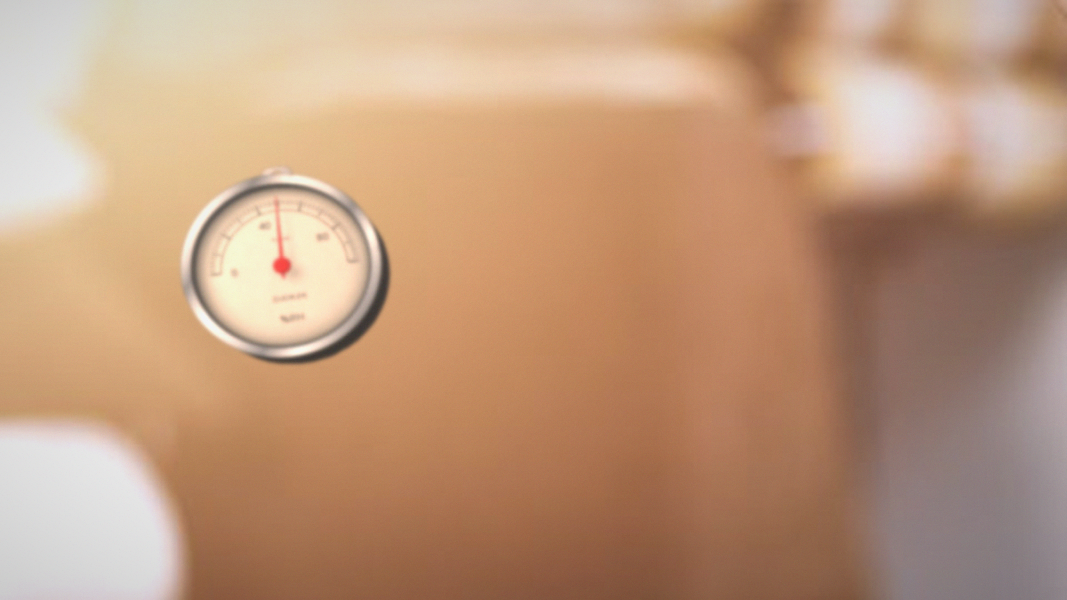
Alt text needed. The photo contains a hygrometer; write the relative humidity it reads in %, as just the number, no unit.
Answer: 50
